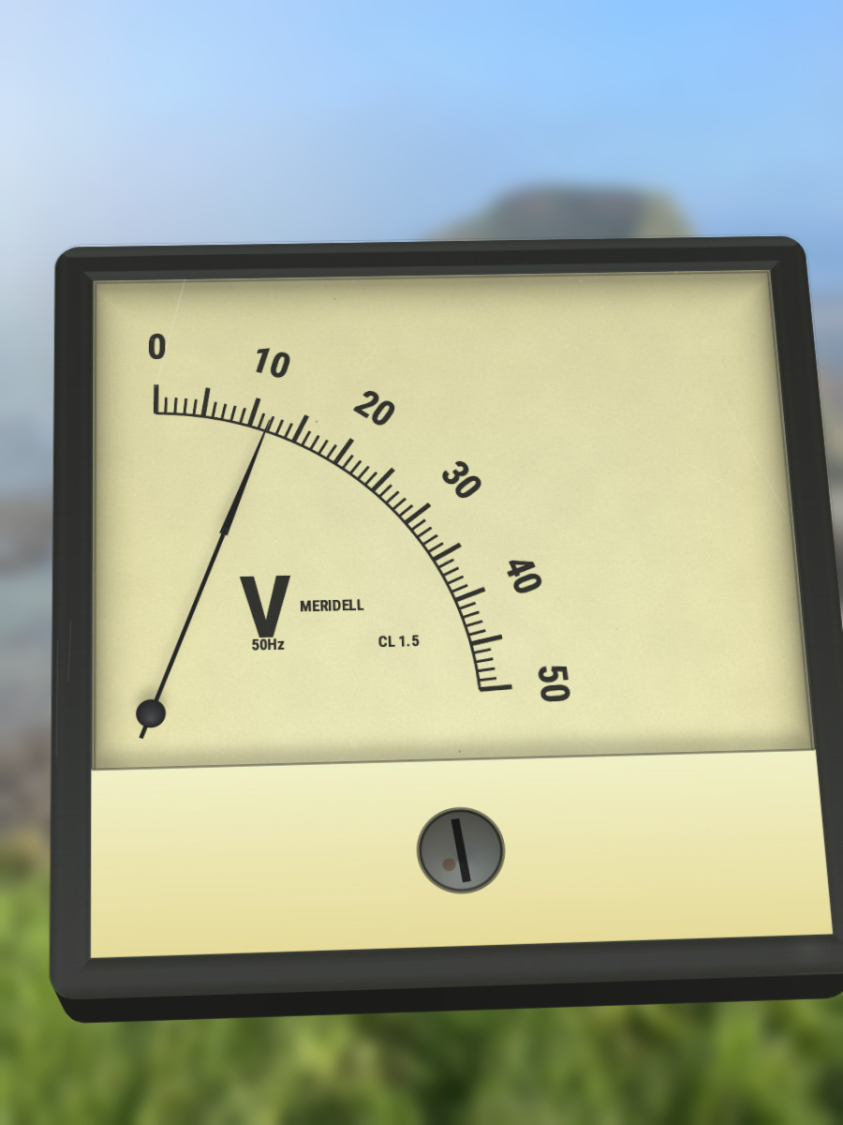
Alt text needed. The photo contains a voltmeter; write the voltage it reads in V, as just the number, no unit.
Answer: 12
